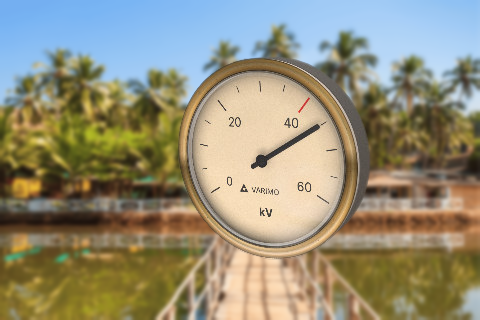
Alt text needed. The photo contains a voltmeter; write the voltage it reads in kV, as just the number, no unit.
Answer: 45
